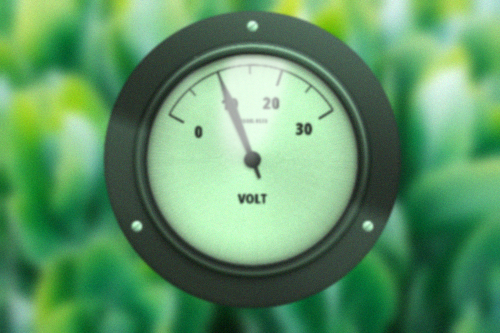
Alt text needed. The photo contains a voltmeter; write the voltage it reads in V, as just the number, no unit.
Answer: 10
